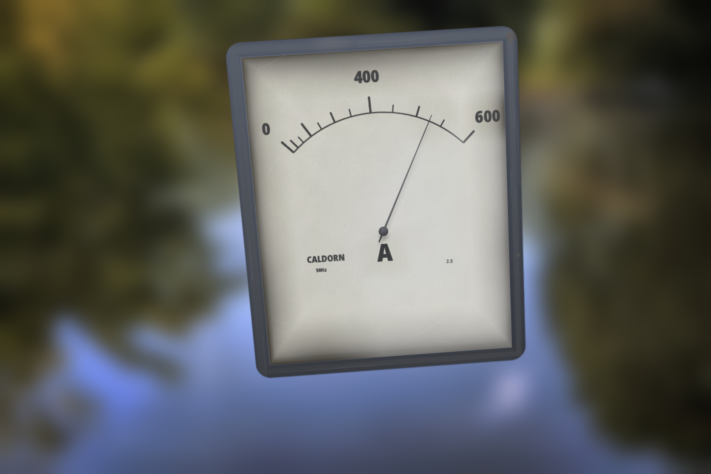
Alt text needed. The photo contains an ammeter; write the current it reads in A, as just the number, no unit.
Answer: 525
